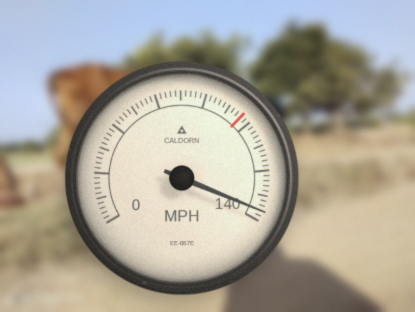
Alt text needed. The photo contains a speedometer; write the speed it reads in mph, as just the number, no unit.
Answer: 136
